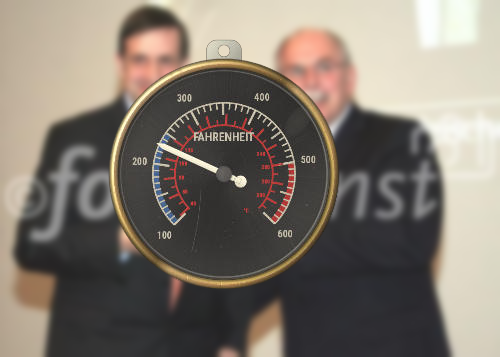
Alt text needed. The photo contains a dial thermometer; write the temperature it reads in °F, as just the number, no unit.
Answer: 230
